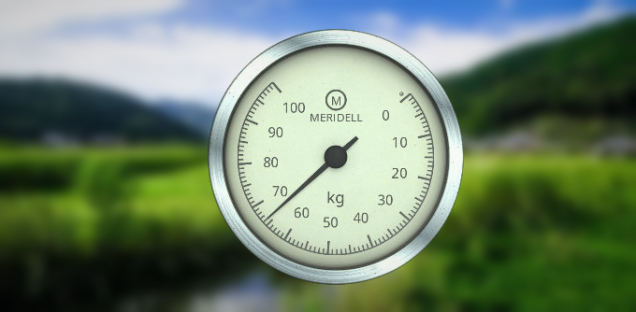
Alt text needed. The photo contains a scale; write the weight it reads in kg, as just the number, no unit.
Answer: 66
